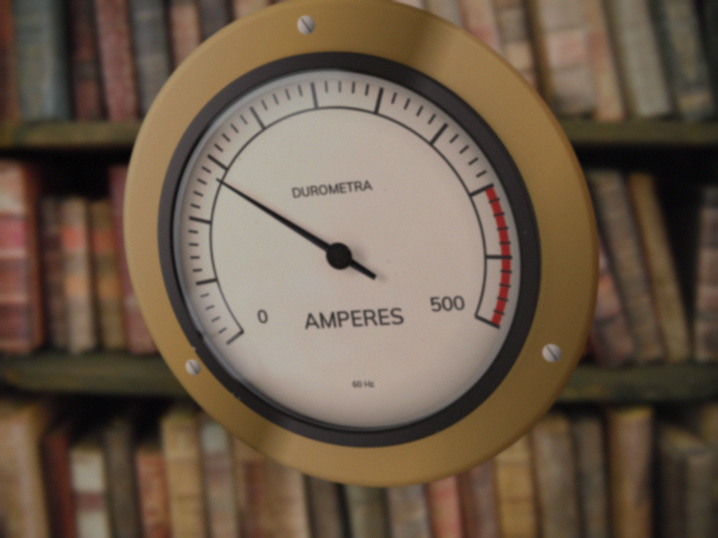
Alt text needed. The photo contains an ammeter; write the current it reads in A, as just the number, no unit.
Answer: 140
